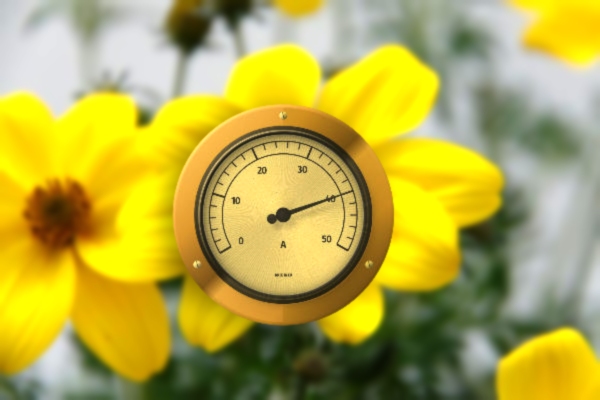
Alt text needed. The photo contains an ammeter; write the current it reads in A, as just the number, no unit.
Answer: 40
